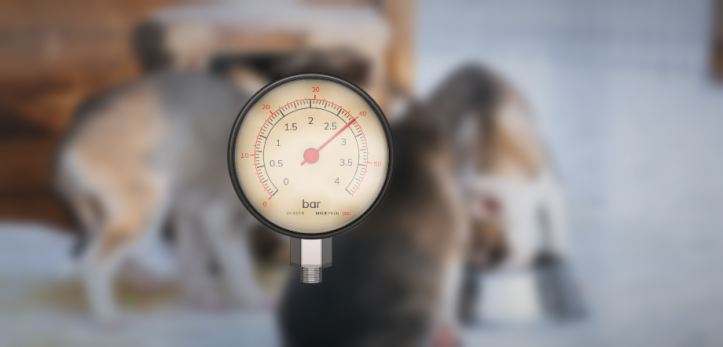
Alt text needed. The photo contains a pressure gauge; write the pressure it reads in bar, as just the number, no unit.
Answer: 2.75
